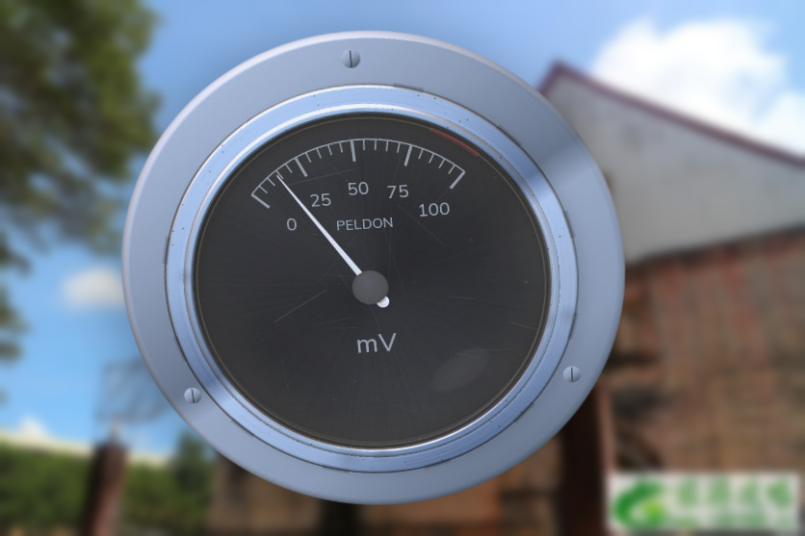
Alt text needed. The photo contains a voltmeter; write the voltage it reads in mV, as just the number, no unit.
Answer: 15
